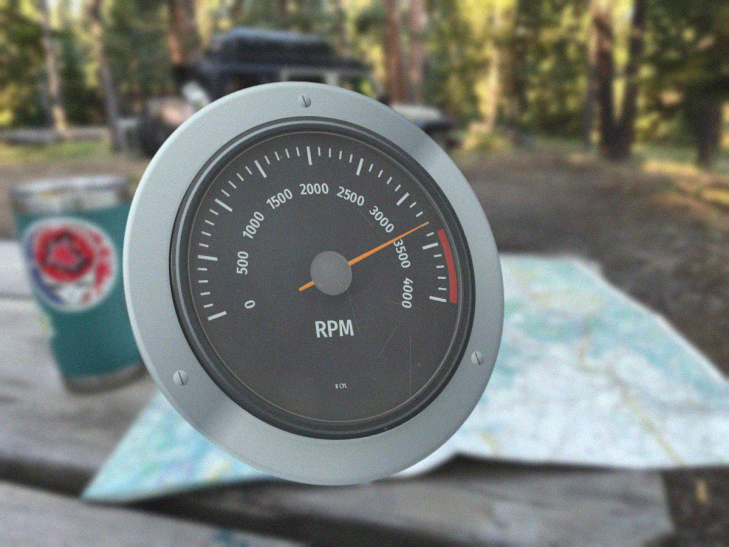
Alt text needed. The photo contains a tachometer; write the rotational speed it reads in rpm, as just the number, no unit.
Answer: 3300
